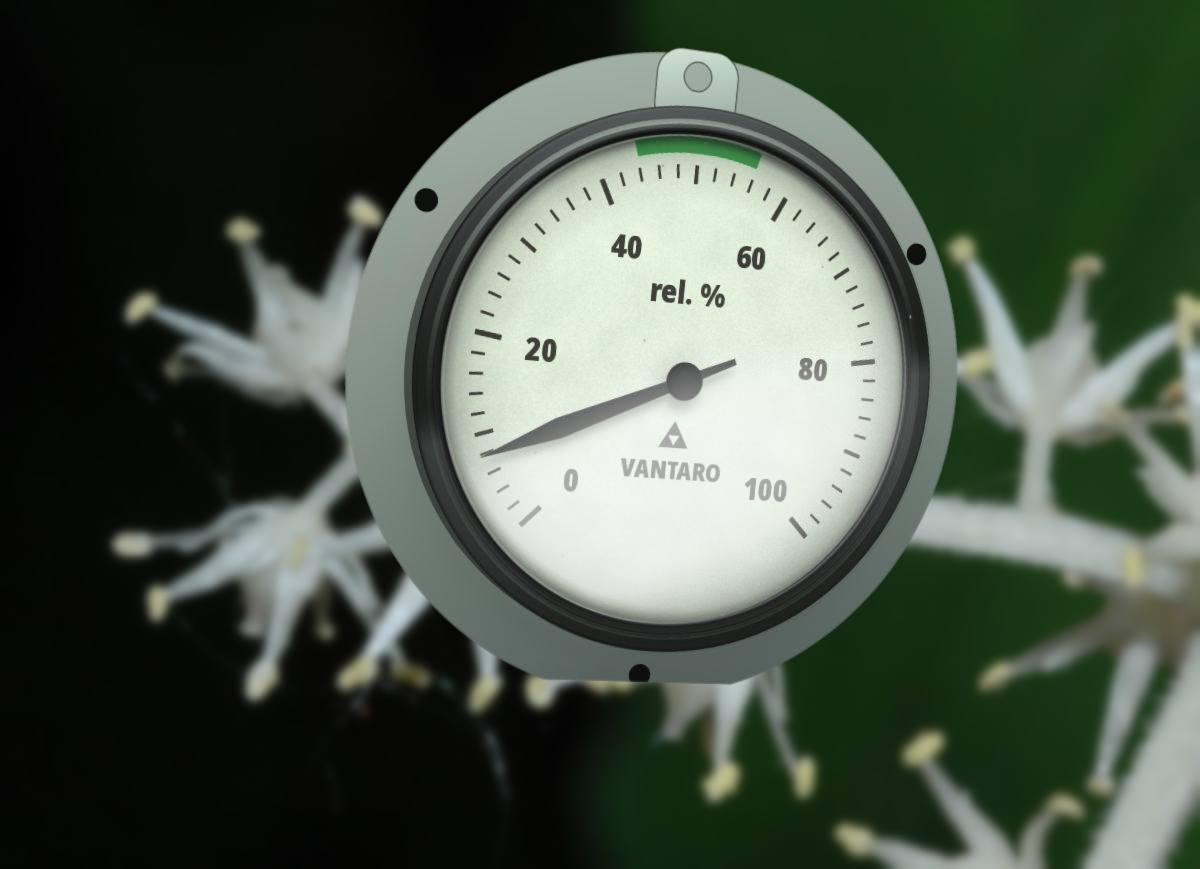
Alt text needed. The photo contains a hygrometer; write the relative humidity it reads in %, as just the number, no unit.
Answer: 8
